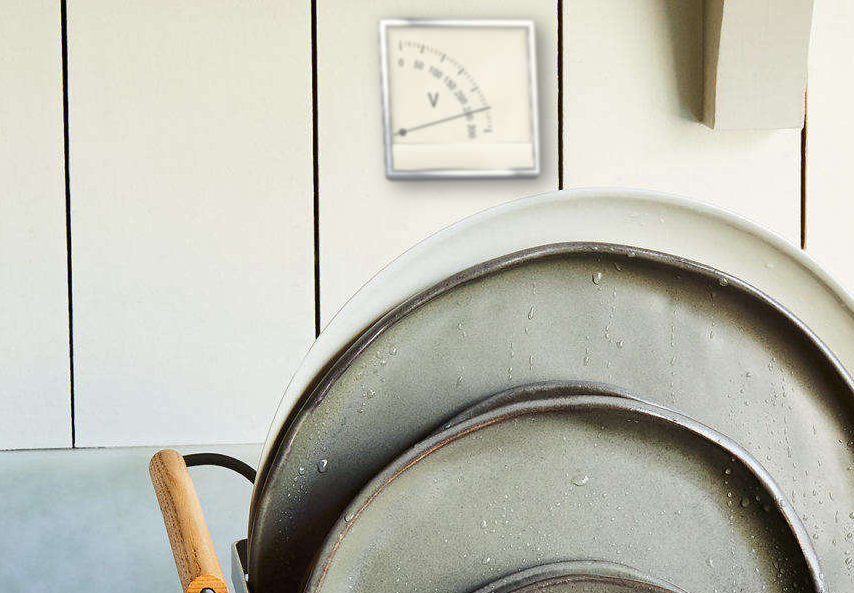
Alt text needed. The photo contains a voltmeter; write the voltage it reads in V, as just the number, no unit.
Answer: 250
